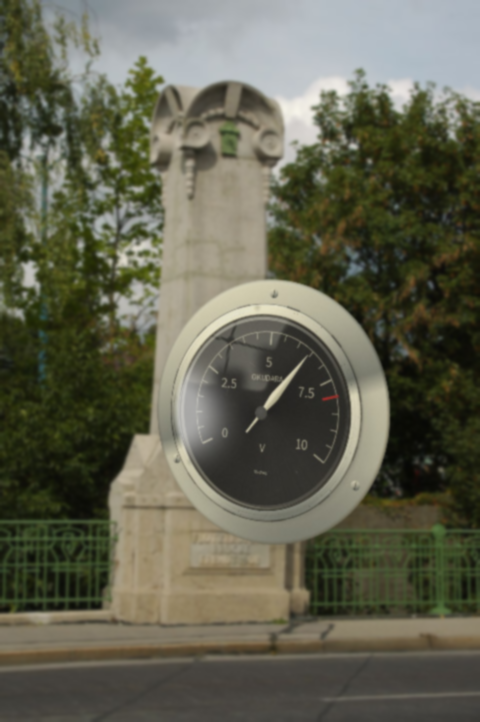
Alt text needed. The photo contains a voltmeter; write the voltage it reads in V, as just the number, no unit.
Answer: 6.5
